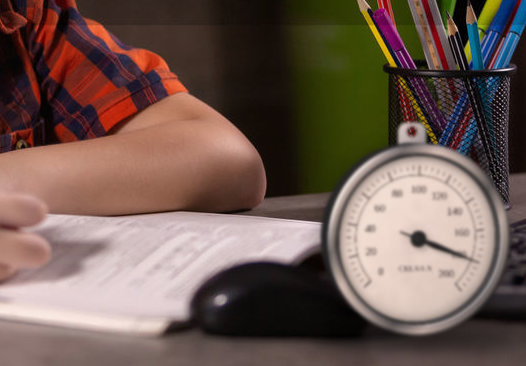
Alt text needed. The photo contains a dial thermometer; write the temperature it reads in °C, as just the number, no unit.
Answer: 180
